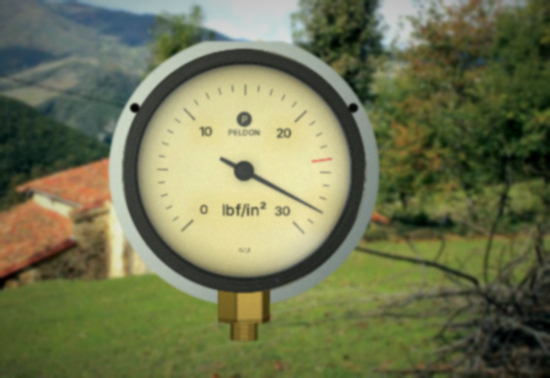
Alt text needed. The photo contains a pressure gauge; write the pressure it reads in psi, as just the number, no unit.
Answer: 28
